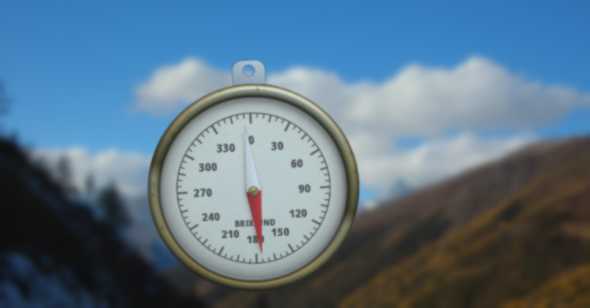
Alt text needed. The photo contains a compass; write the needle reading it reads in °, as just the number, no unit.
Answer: 175
